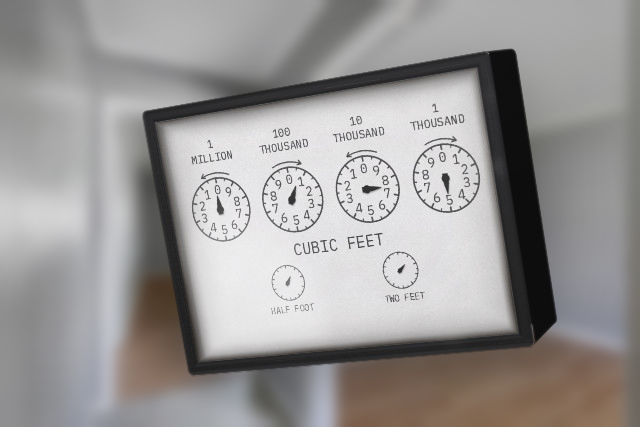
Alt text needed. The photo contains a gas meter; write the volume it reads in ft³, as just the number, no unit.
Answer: 7500
